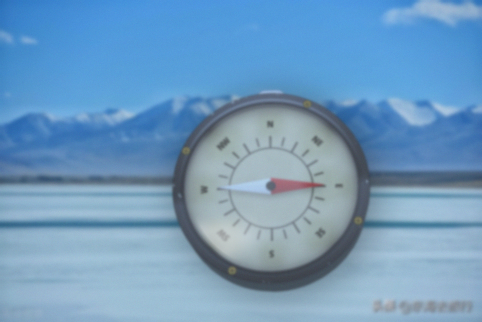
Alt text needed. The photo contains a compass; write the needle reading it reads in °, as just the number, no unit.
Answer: 90
